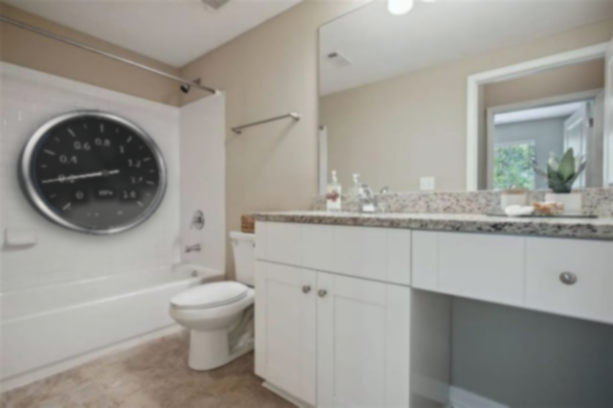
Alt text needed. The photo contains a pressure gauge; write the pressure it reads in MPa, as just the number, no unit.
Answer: 0.2
